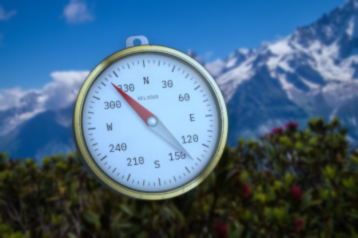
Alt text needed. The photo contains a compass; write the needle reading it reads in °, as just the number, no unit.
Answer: 320
